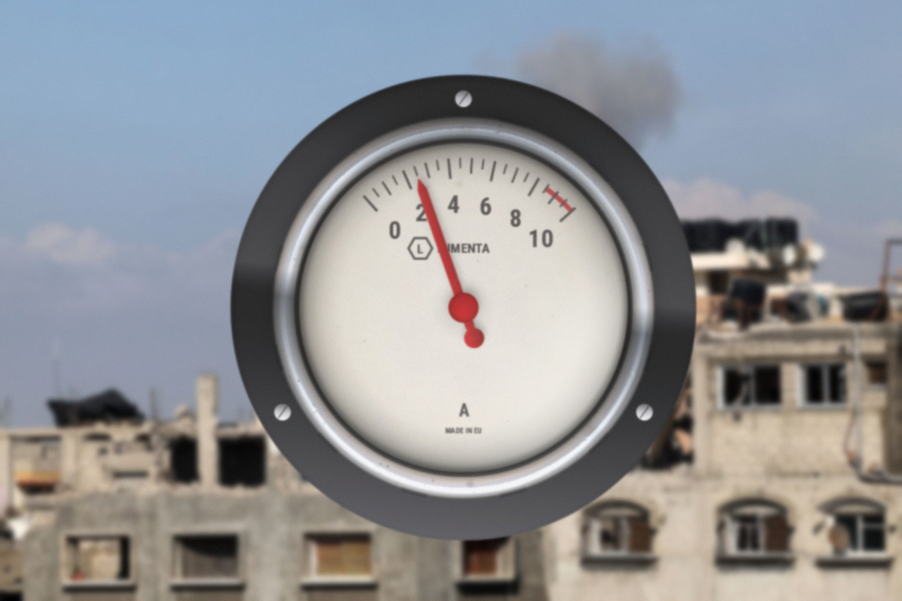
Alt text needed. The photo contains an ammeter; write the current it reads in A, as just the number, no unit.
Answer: 2.5
